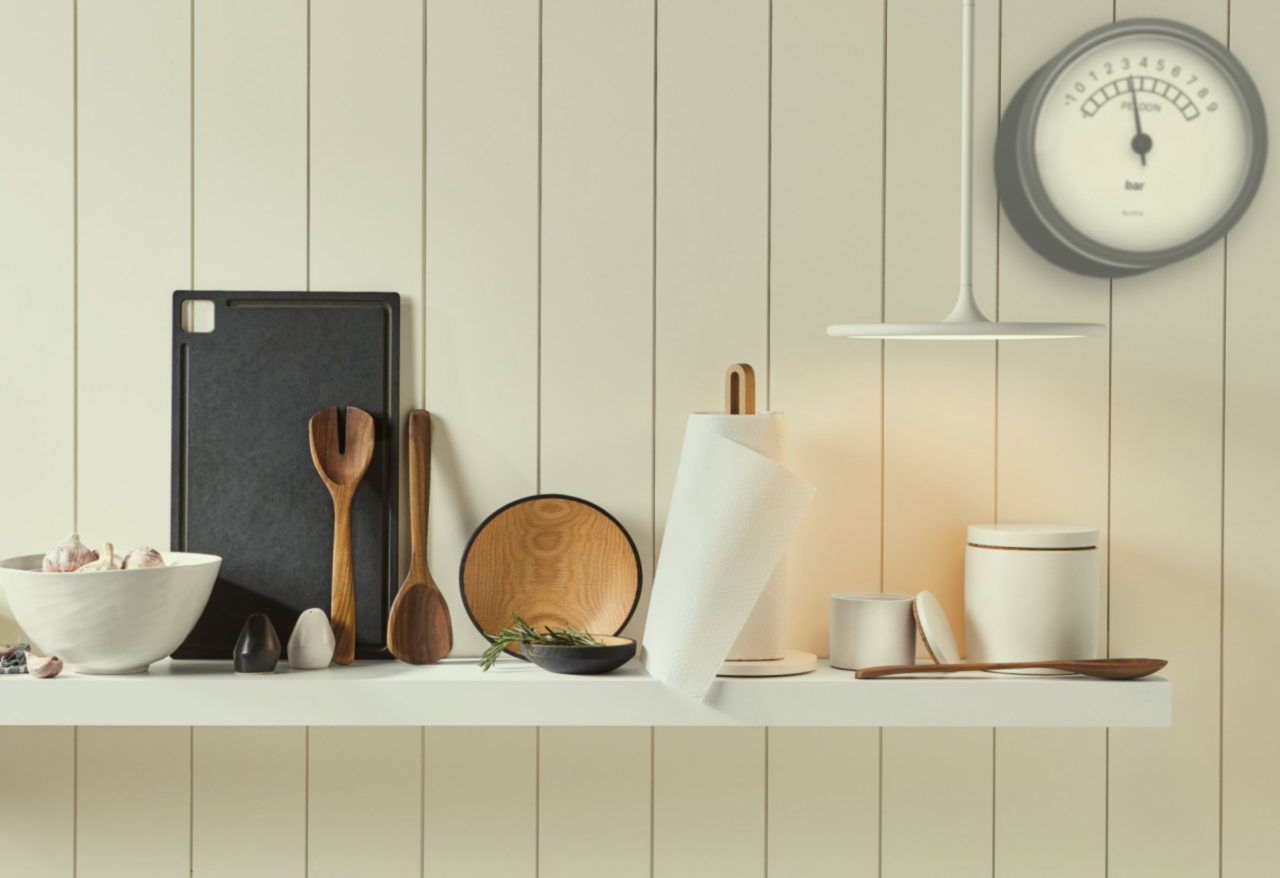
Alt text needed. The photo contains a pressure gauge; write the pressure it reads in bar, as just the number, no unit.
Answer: 3
